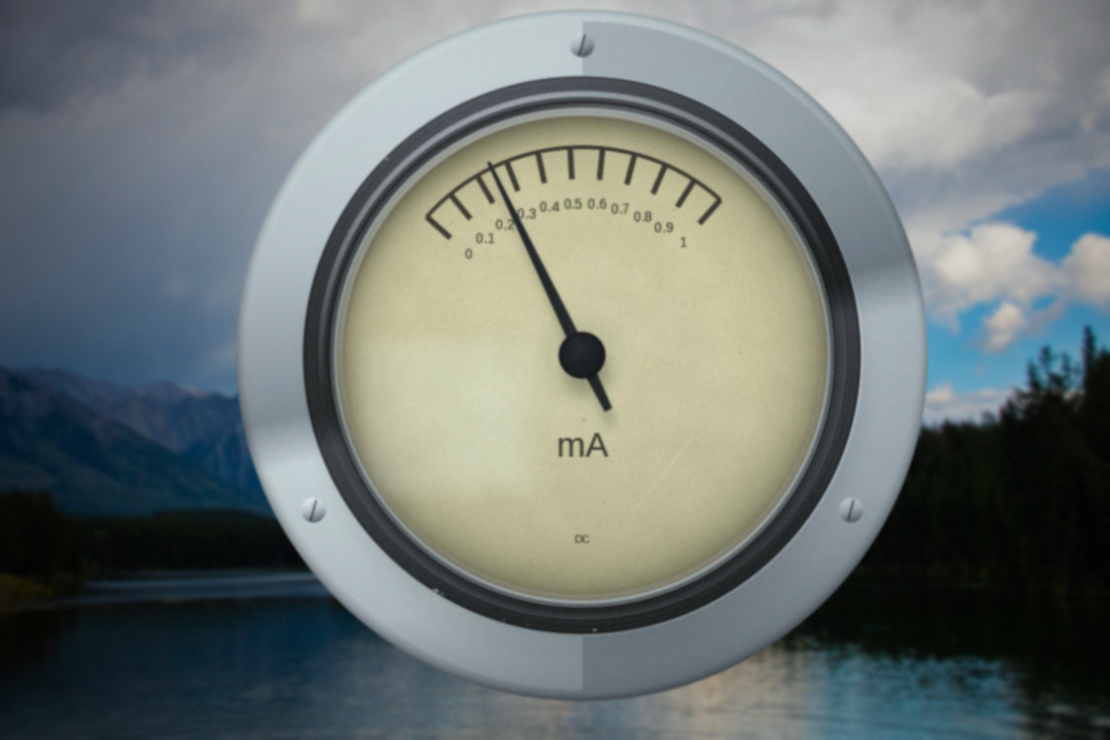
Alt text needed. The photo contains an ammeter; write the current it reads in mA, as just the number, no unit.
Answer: 0.25
